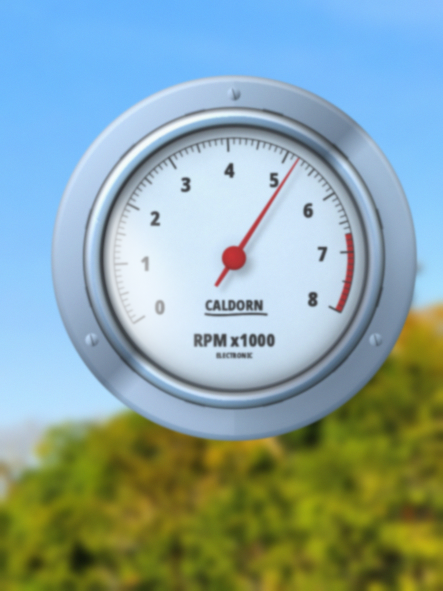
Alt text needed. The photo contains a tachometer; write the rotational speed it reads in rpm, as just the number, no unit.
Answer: 5200
